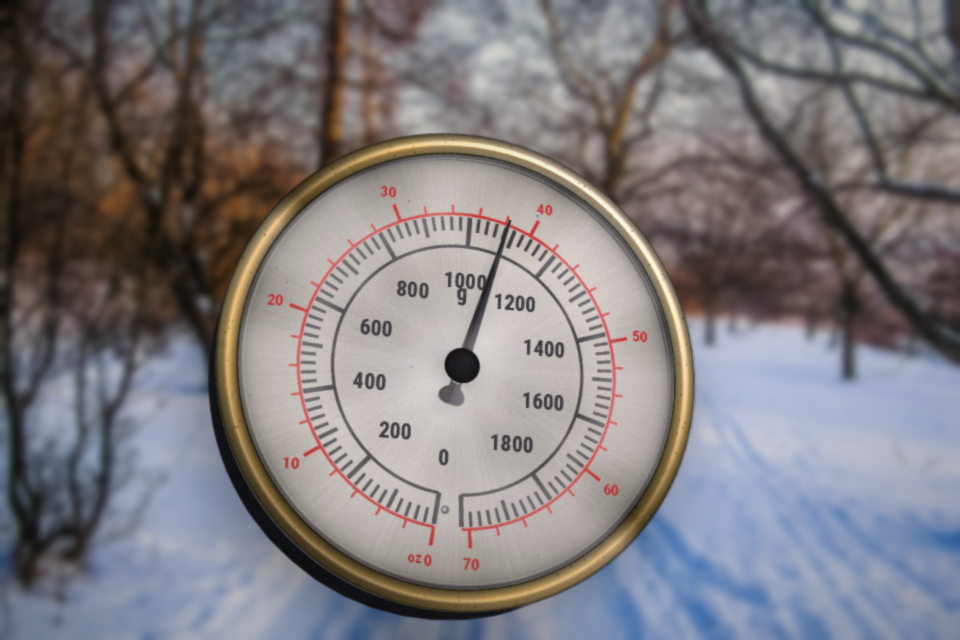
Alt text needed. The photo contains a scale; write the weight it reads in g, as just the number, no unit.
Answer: 1080
